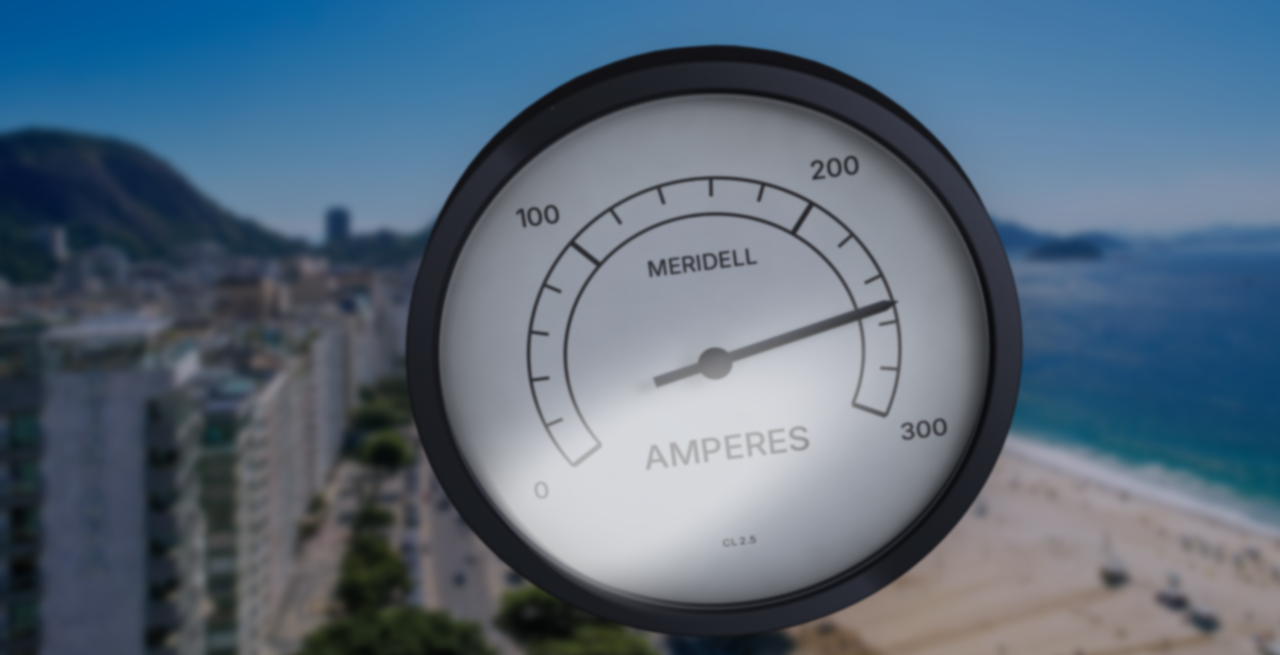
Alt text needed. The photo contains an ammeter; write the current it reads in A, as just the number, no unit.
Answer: 250
